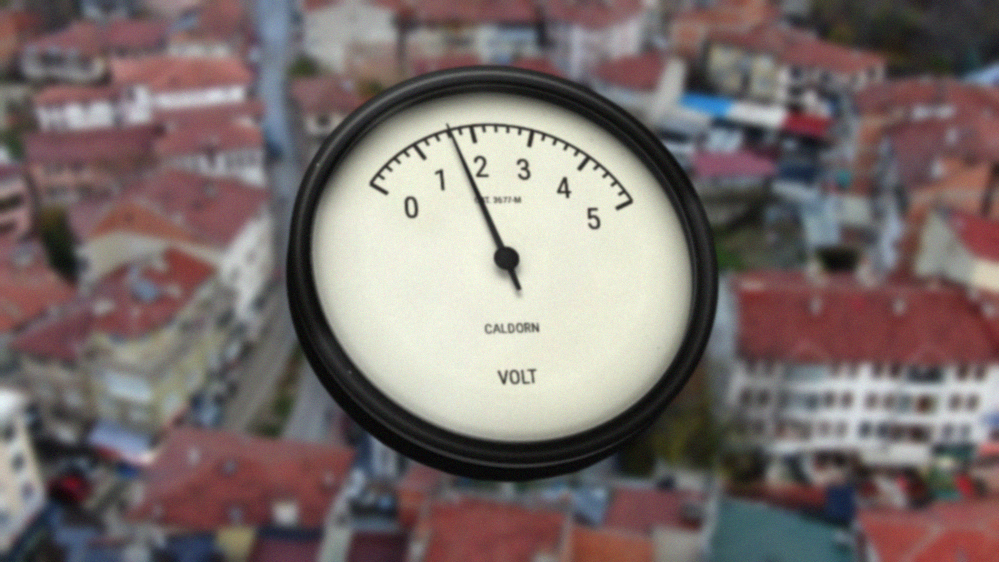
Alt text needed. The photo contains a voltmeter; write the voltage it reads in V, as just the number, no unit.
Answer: 1.6
